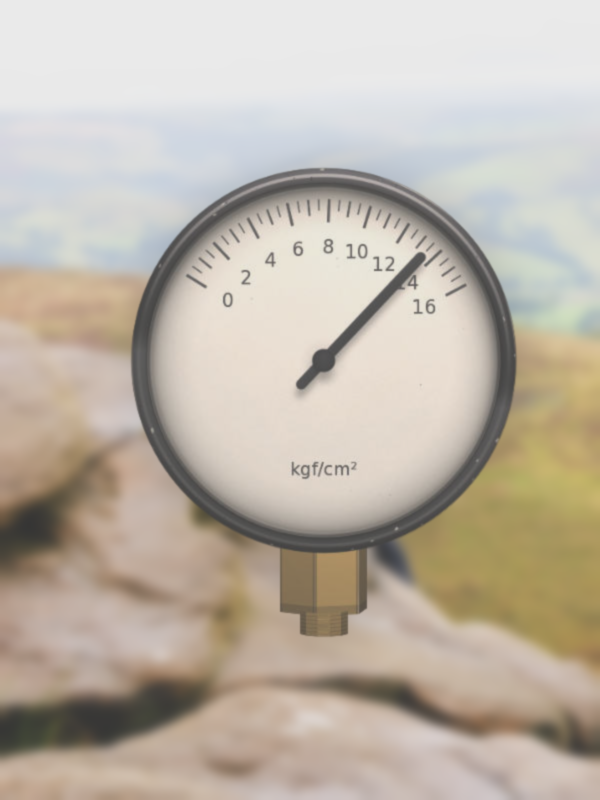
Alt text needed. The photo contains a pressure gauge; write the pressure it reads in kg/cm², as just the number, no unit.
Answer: 13.5
